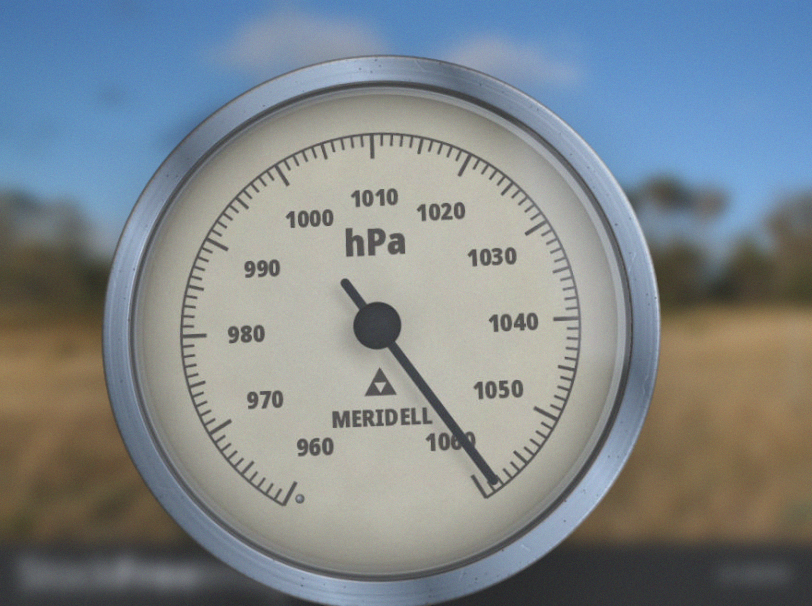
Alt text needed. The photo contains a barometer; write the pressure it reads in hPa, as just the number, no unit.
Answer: 1058.5
